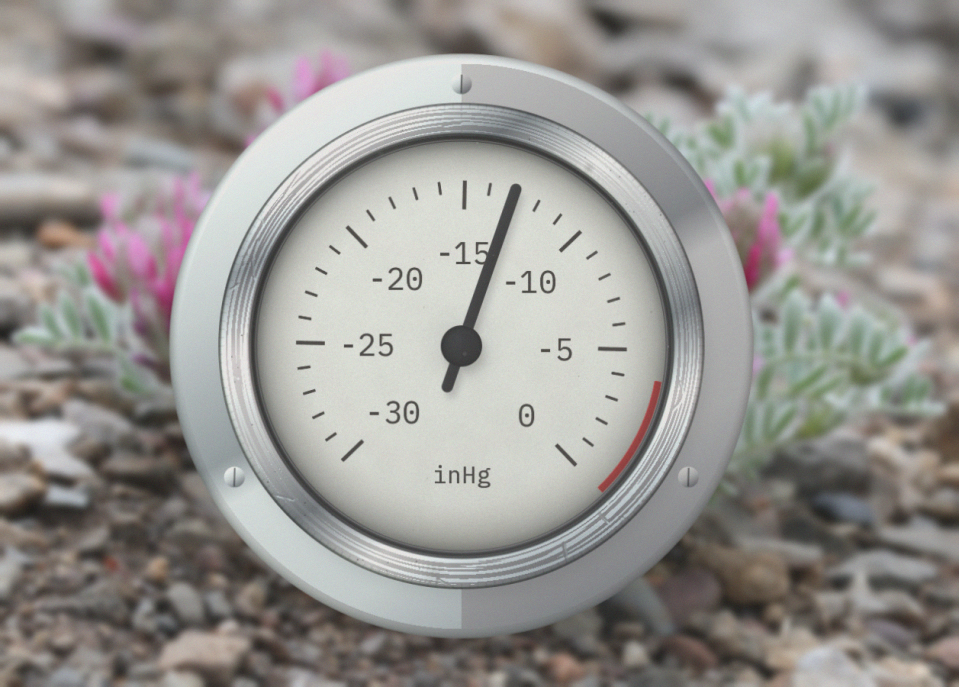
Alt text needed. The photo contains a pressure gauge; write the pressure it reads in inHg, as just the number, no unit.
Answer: -13
